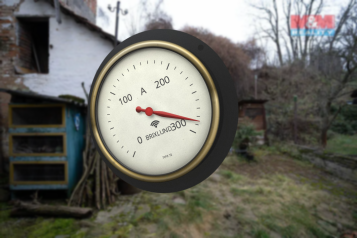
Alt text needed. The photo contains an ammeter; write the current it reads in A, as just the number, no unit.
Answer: 285
